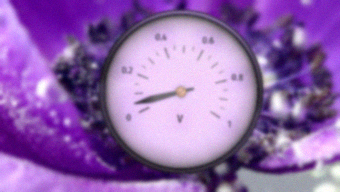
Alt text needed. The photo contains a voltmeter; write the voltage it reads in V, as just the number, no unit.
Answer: 0.05
